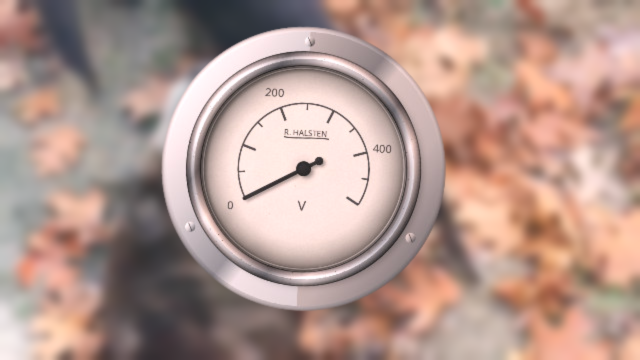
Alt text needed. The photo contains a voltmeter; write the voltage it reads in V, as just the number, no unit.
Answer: 0
